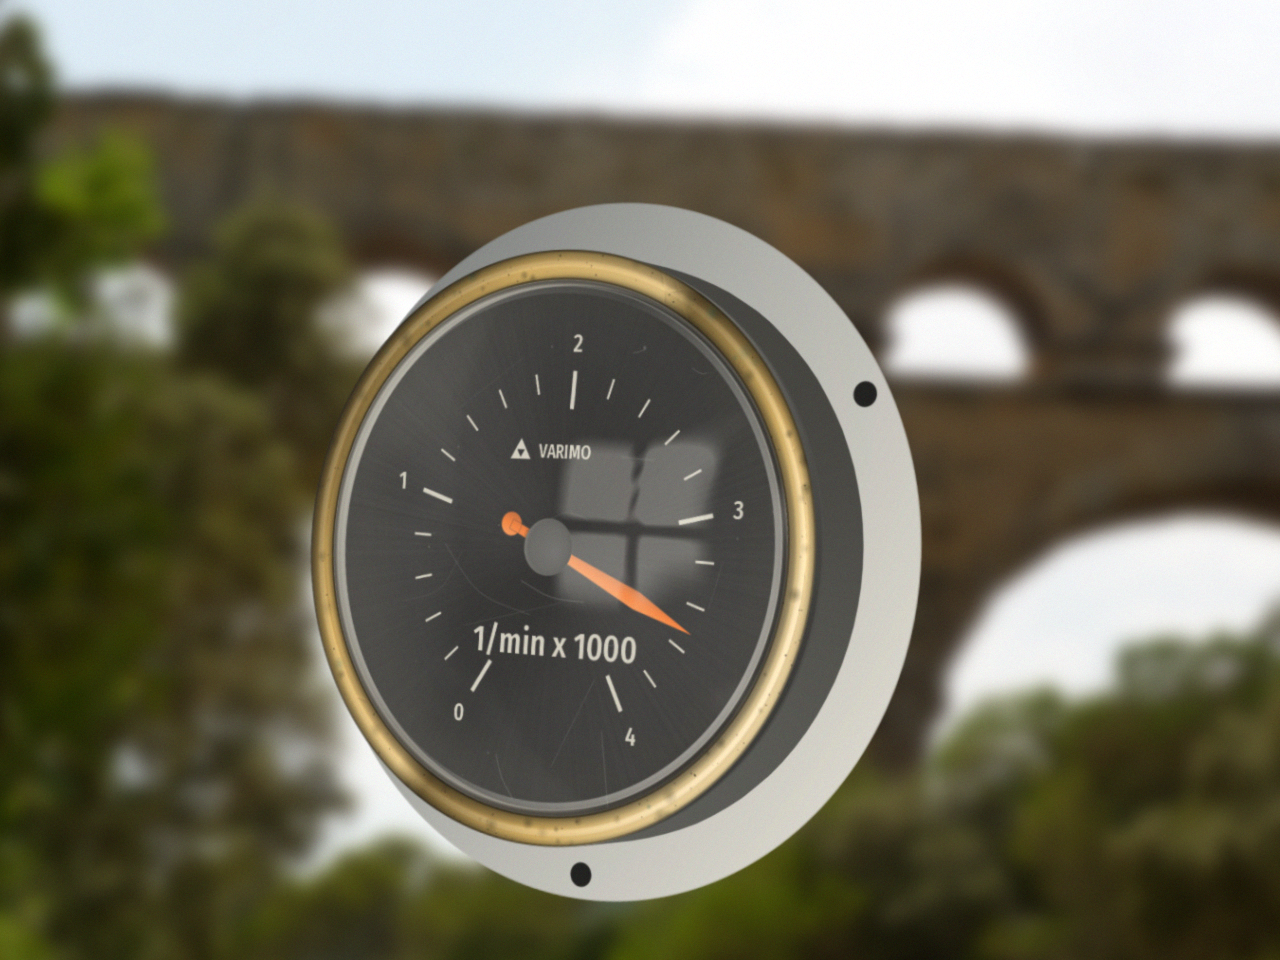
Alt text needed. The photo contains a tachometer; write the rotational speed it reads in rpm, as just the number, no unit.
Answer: 3500
